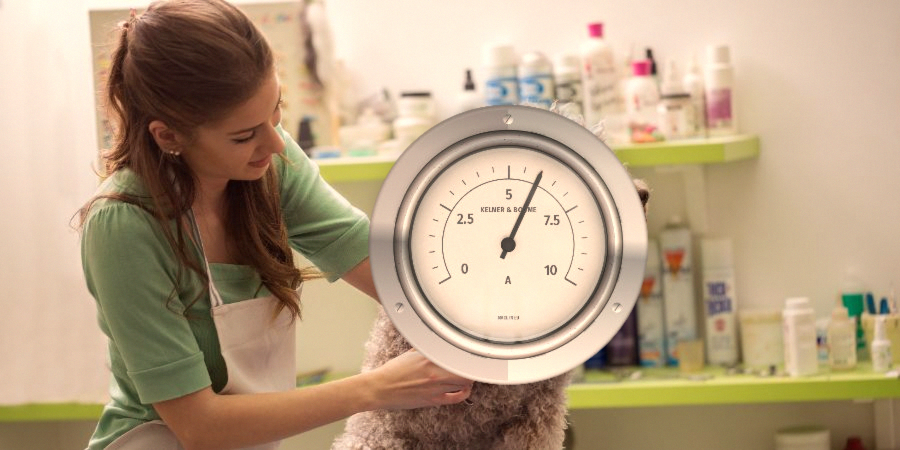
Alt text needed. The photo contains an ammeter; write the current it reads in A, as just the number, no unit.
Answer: 6
